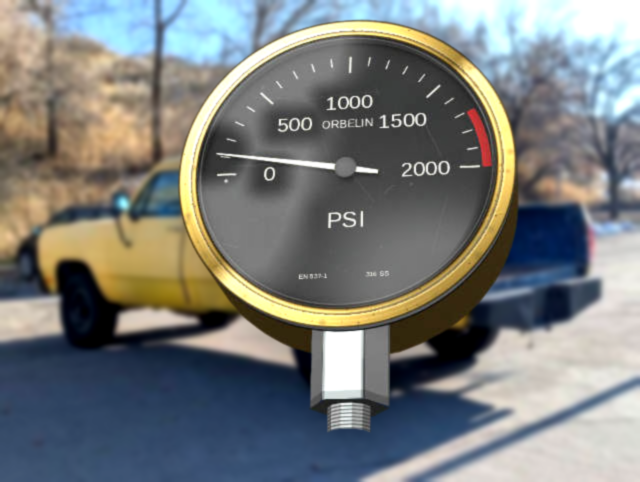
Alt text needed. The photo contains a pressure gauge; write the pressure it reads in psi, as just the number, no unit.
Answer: 100
